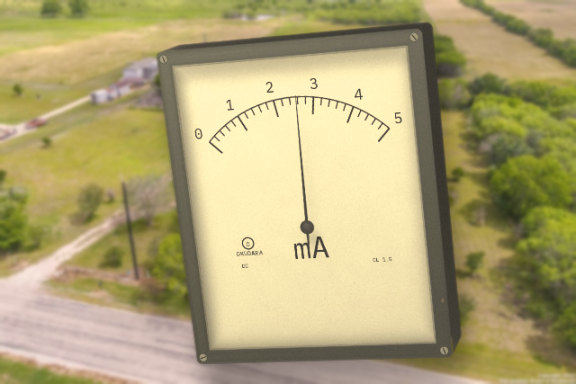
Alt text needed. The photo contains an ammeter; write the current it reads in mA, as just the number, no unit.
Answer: 2.6
